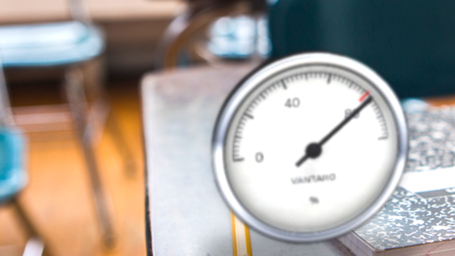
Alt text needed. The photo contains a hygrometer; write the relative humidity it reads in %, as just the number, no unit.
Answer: 80
